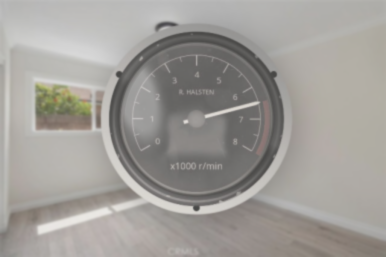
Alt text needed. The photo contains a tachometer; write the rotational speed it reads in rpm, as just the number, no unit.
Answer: 6500
